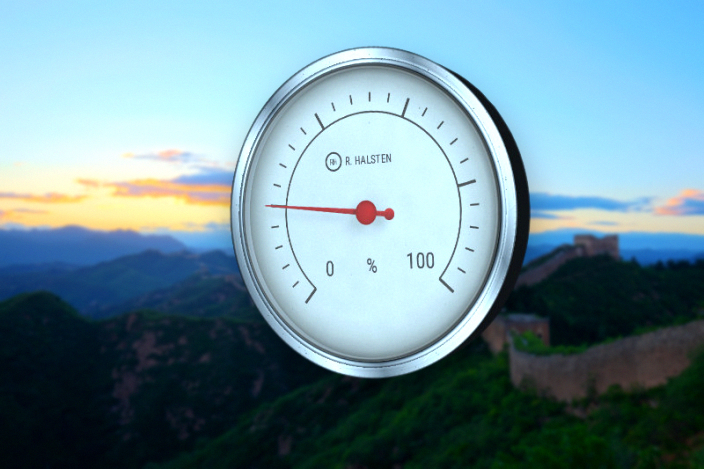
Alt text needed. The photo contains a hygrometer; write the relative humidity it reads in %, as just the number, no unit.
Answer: 20
